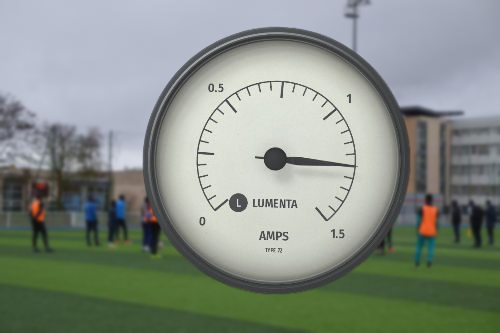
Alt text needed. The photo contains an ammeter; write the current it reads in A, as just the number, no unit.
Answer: 1.25
